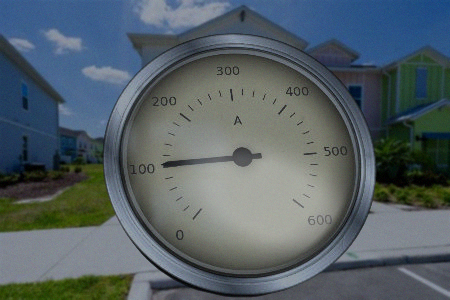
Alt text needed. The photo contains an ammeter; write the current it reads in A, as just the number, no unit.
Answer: 100
